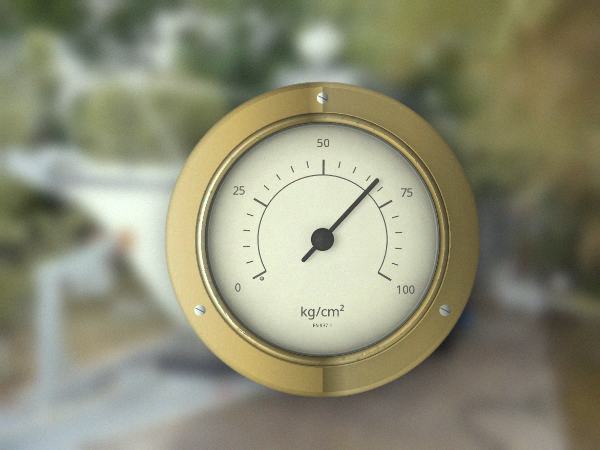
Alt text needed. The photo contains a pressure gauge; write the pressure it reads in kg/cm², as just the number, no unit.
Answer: 67.5
